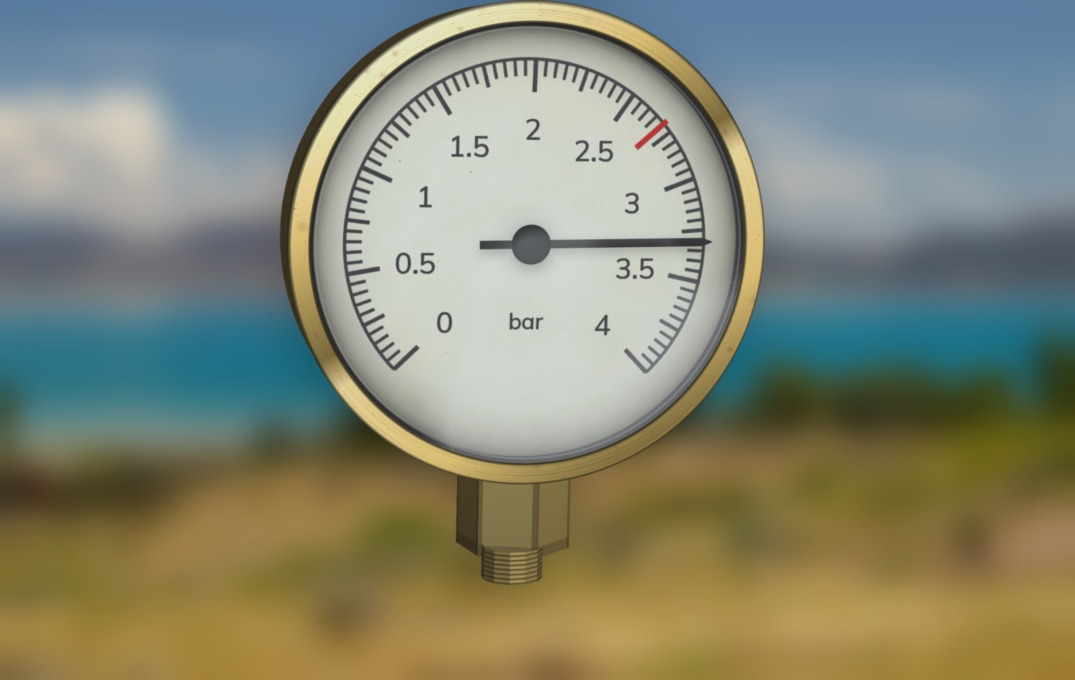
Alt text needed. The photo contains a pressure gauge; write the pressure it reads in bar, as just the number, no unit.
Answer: 3.3
